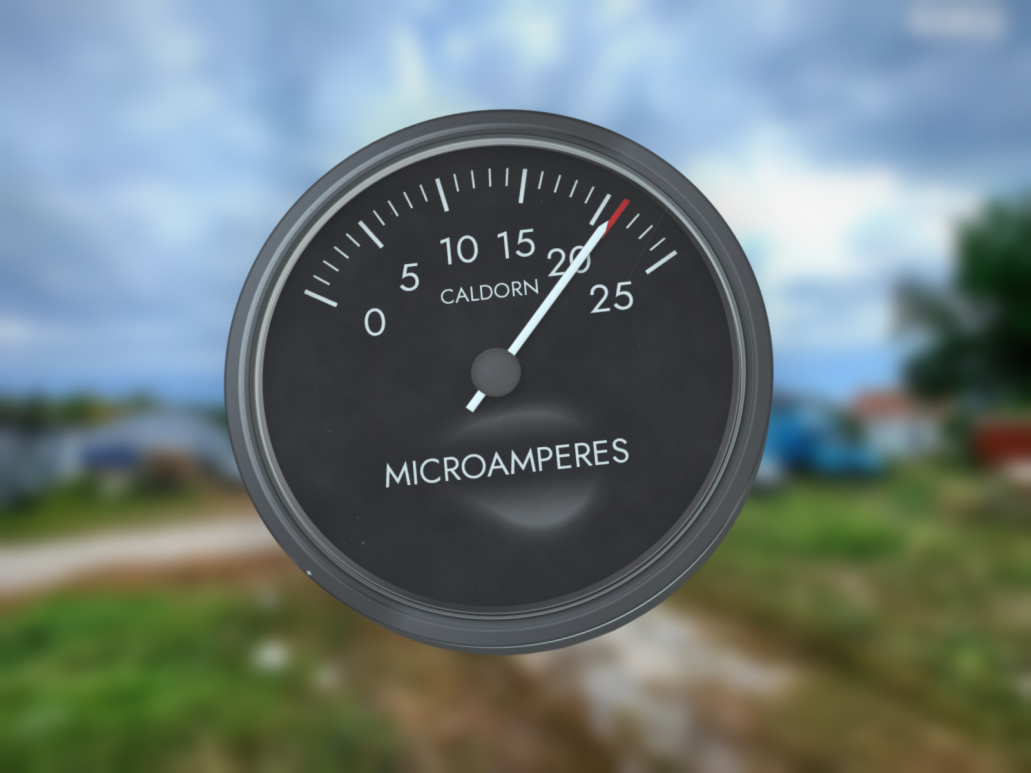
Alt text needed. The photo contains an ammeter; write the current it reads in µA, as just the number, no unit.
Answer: 21
